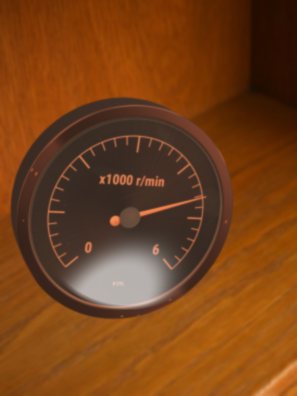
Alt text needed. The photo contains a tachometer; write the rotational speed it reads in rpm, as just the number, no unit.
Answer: 4600
